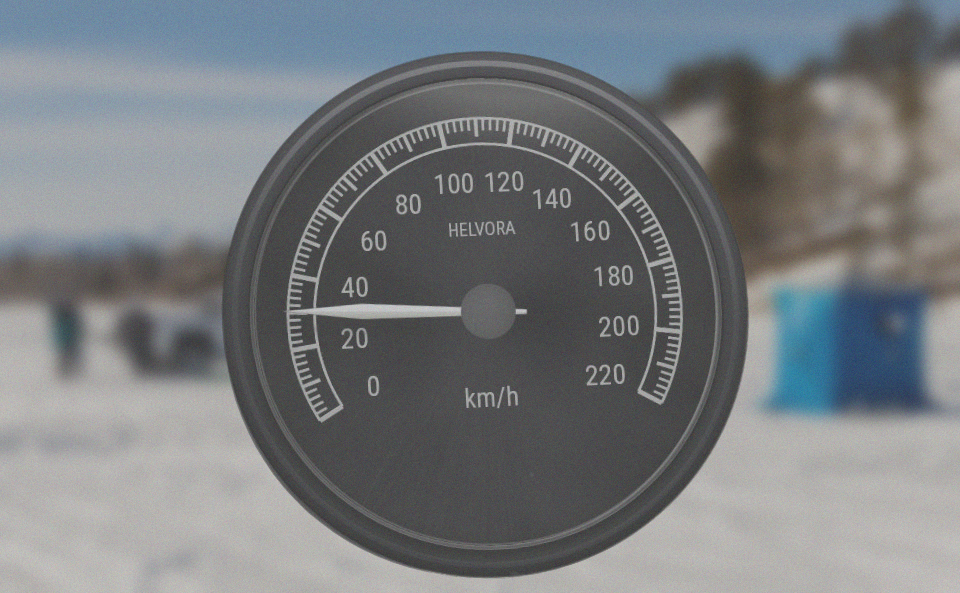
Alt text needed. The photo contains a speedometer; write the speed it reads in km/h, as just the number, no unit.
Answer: 30
